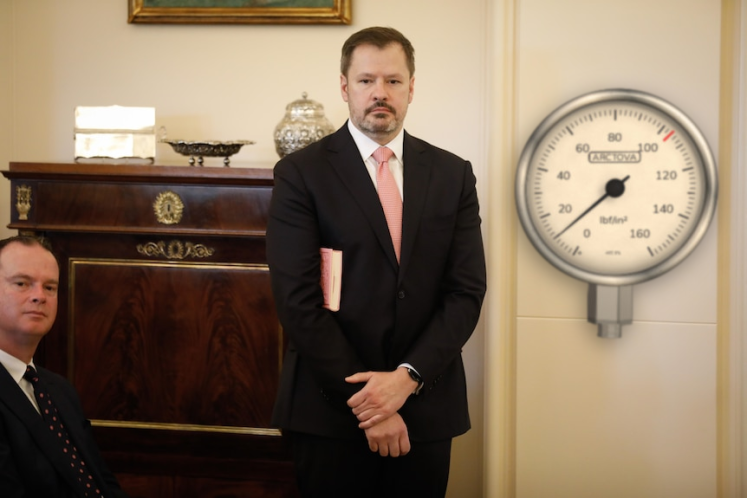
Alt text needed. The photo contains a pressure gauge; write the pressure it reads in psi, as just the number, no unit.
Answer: 10
